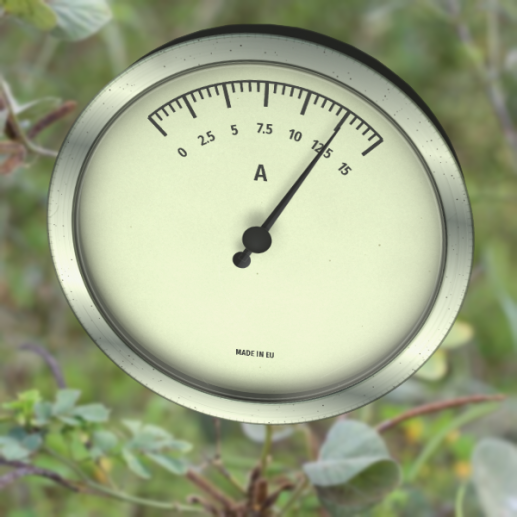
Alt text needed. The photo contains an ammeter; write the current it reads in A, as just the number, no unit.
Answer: 12.5
